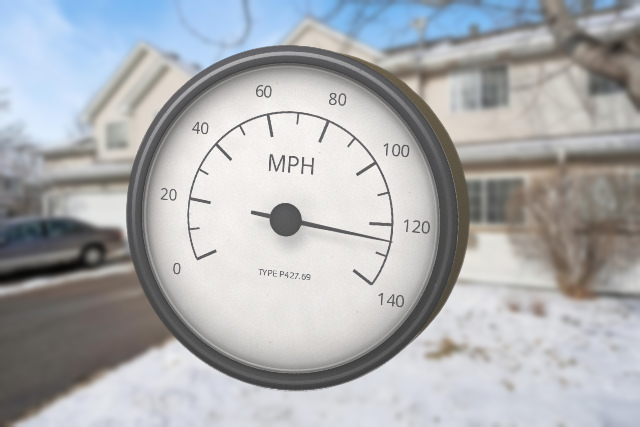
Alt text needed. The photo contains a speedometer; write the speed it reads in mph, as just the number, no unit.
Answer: 125
